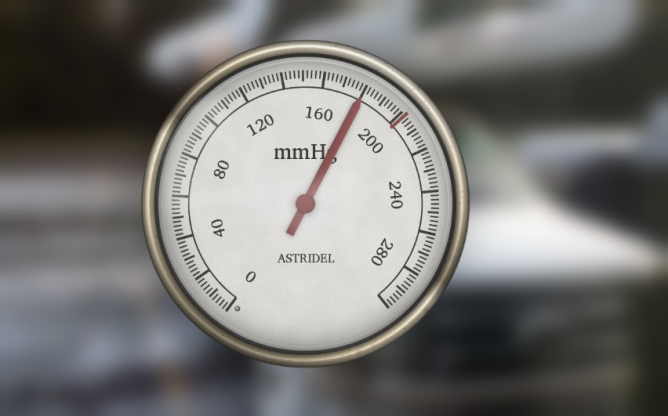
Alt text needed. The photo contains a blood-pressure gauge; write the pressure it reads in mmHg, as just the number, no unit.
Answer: 180
